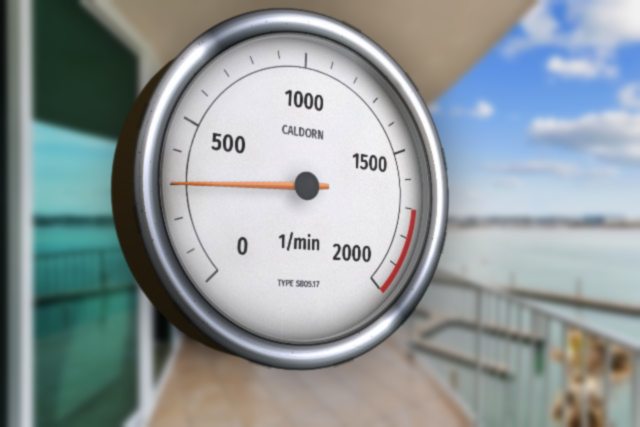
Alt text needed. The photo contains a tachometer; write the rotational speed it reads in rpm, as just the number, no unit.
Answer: 300
